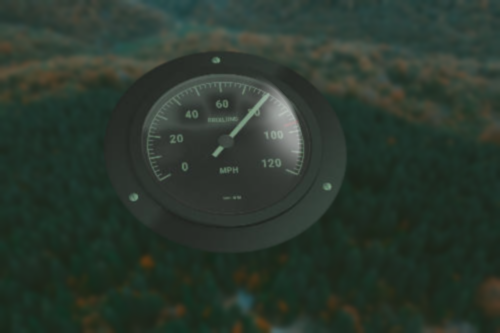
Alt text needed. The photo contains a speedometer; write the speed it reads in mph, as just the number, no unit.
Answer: 80
